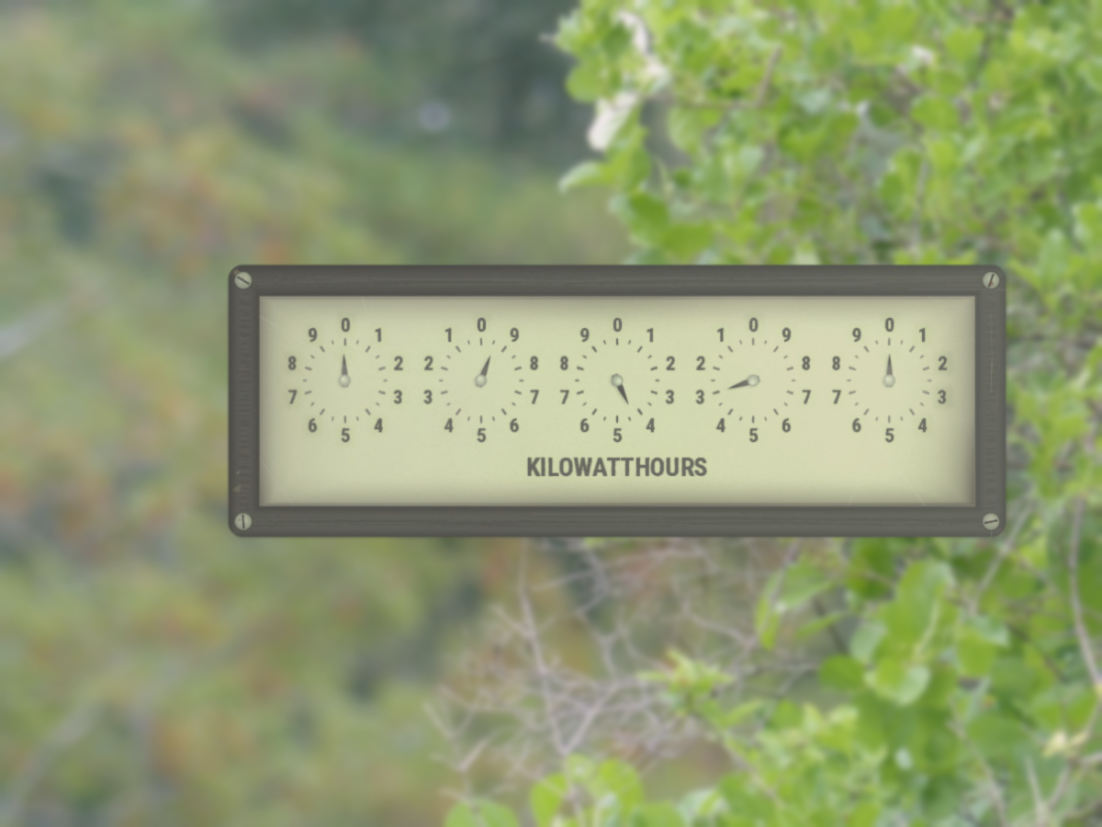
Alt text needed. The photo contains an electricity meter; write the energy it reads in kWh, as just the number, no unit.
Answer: 99430
